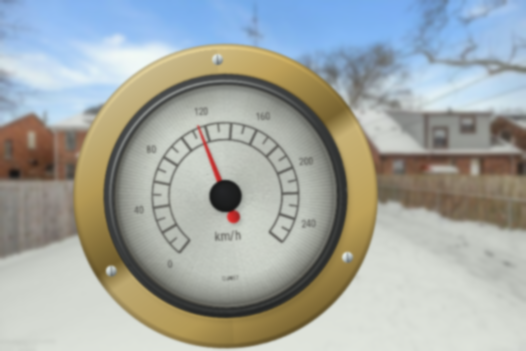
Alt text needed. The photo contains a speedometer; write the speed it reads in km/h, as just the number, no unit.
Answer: 115
